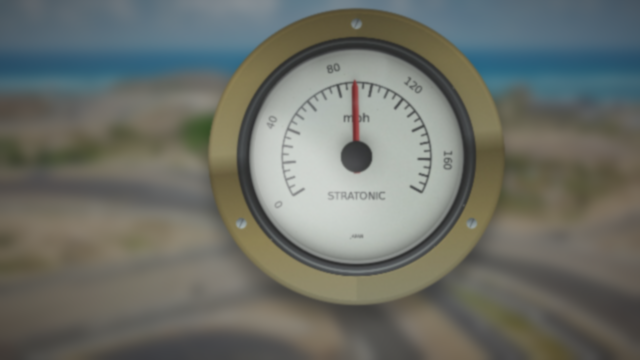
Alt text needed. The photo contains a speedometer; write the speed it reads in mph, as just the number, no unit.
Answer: 90
